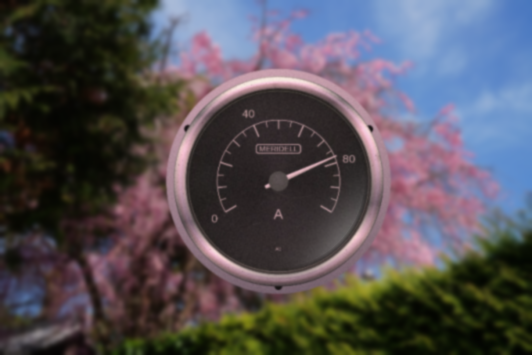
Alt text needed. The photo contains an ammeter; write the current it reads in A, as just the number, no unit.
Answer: 77.5
